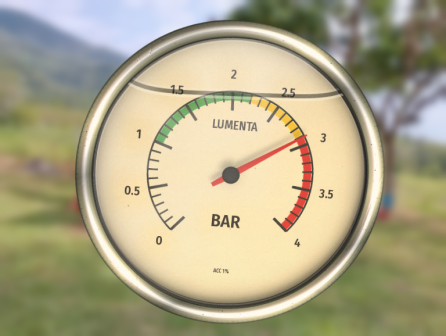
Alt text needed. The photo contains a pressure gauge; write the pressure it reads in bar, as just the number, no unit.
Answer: 2.9
